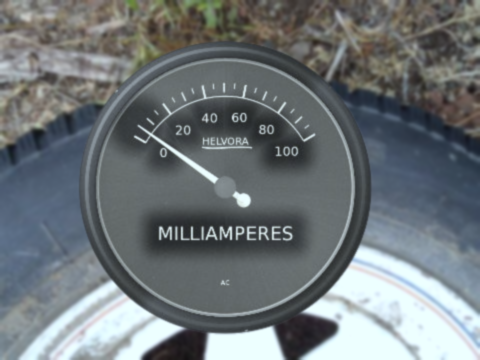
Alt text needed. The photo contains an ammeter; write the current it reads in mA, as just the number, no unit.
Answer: 5
